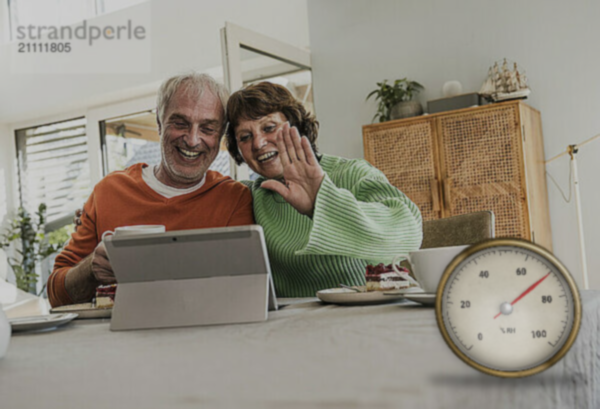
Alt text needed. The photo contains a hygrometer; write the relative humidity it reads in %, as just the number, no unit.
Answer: 70
